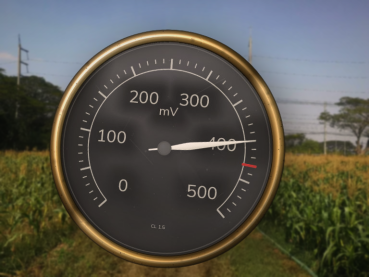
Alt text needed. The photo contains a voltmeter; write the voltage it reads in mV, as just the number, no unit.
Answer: 400
